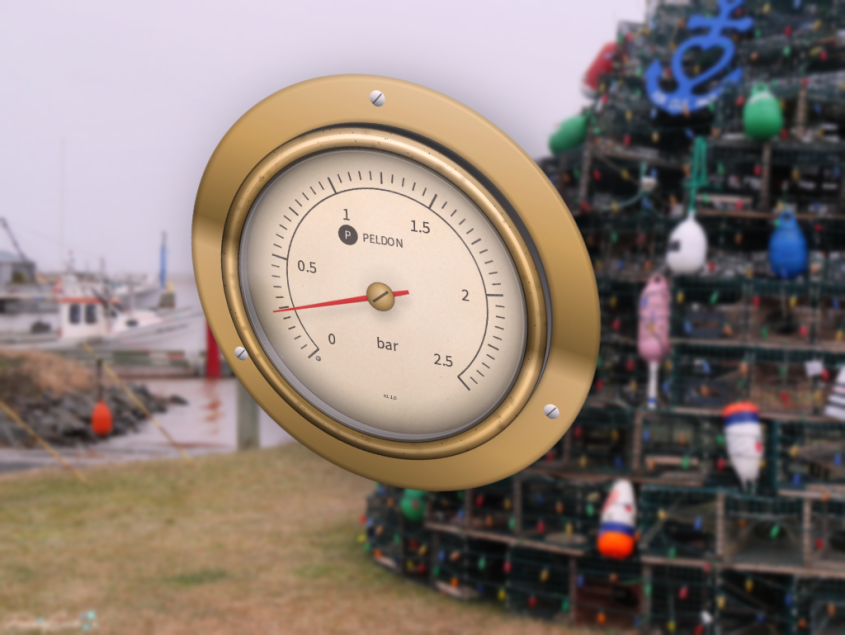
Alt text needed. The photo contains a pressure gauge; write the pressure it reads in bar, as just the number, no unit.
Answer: 0.25
